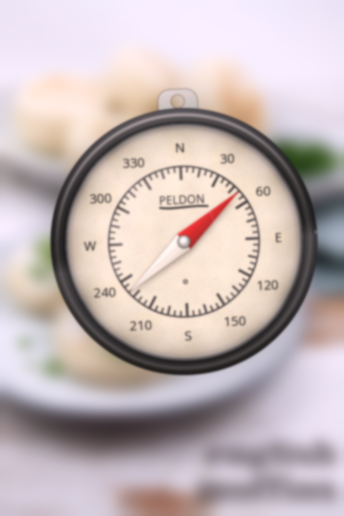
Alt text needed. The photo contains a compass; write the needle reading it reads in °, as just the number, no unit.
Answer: 50
